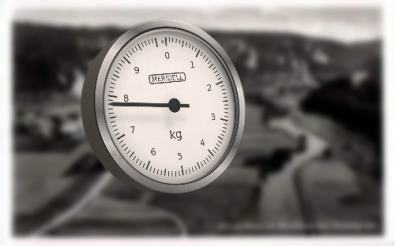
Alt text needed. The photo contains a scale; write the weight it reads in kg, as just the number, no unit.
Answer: 7.8
